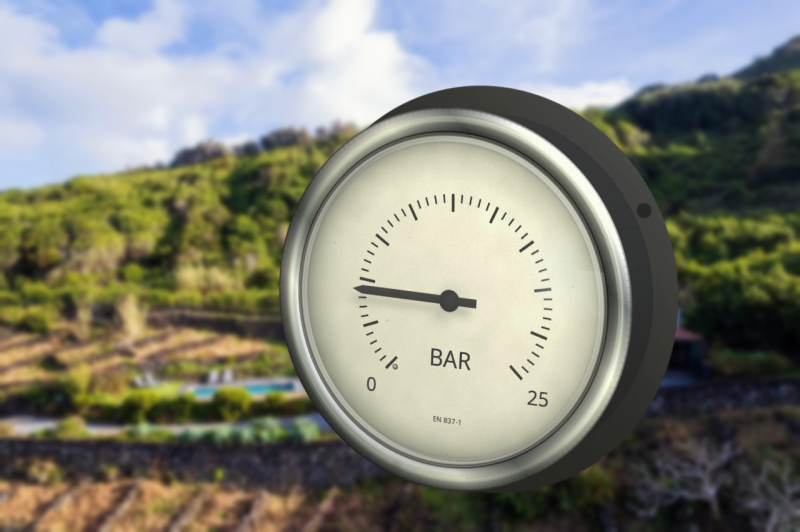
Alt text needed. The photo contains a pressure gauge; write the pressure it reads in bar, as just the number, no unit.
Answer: 4.5
